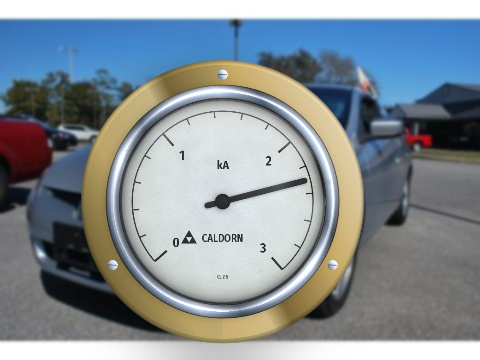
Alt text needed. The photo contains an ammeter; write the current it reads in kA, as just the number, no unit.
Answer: 2.3
